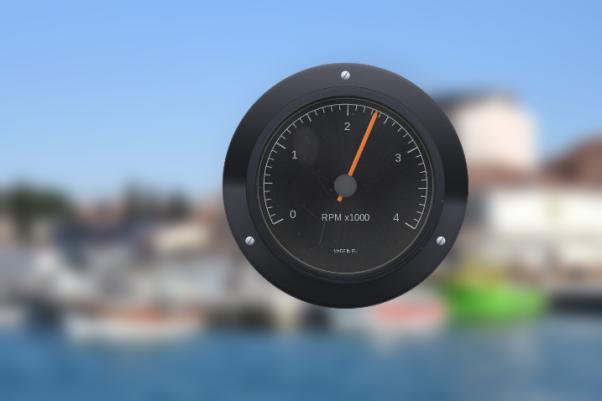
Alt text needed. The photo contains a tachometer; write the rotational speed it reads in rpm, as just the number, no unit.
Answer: 2350
